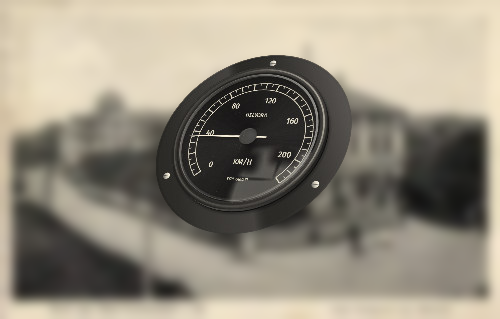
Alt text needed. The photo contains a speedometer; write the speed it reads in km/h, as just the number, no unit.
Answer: 35
